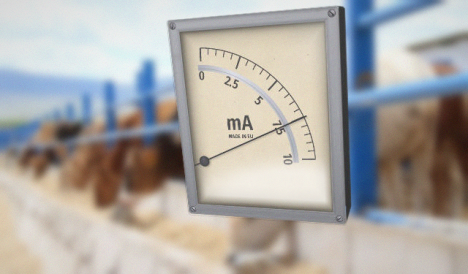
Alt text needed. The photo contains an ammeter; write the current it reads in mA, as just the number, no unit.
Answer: 7.5
